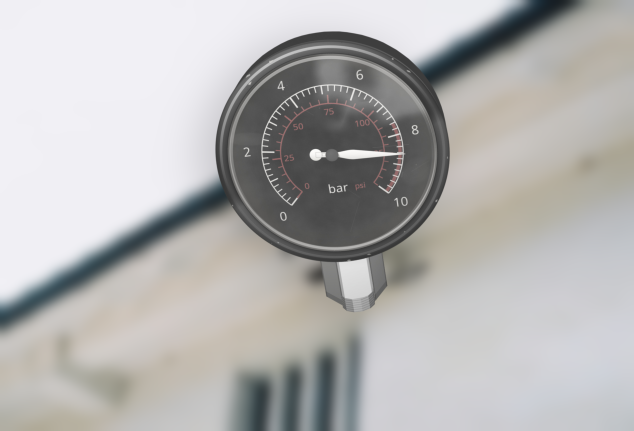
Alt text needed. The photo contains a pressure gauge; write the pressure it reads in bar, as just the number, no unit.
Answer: 8.6
